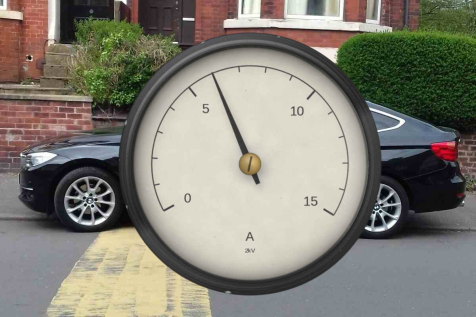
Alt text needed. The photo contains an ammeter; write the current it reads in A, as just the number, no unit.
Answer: 6
